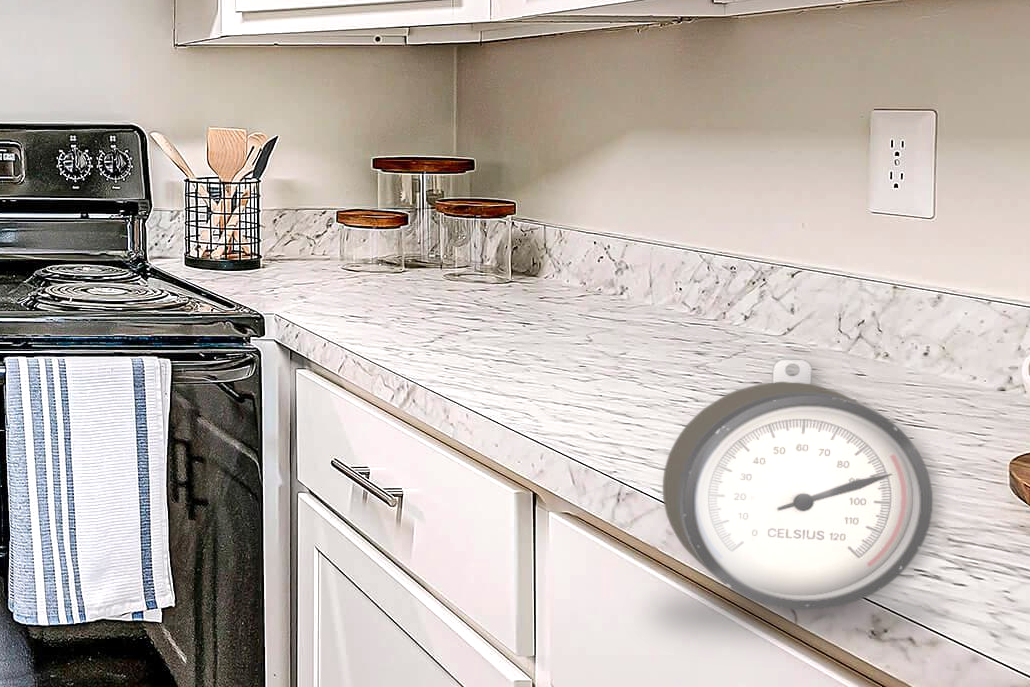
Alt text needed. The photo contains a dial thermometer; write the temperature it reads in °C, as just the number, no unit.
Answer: 90
